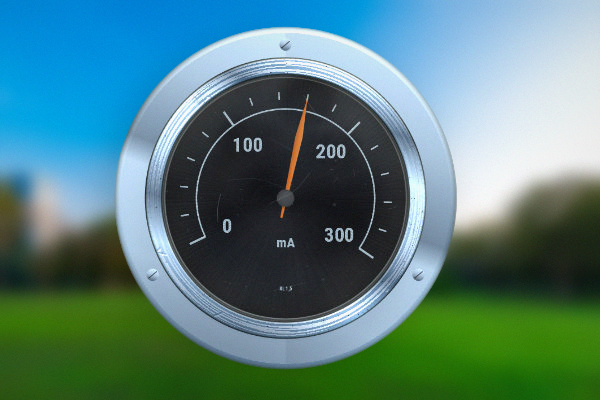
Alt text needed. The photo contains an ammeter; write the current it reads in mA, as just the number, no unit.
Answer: 160
